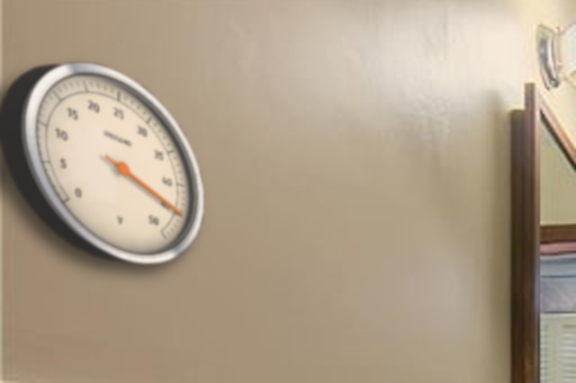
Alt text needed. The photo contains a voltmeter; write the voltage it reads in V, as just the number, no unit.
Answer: 45
